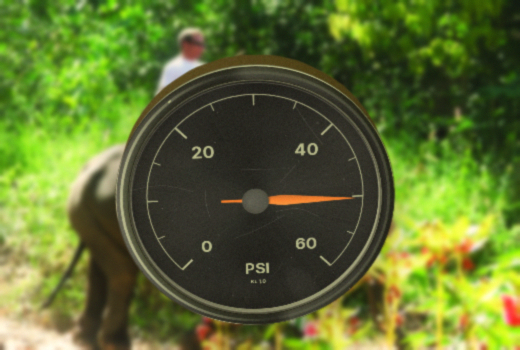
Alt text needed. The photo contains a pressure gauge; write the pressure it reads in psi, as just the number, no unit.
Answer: 50
